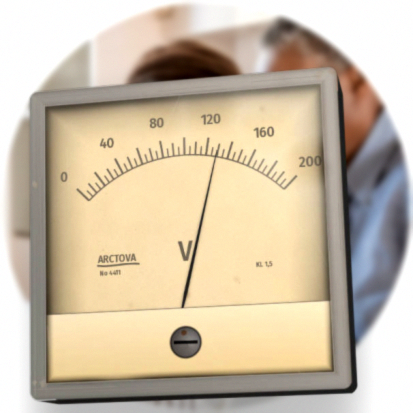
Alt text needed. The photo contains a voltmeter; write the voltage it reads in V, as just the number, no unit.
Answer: 130
